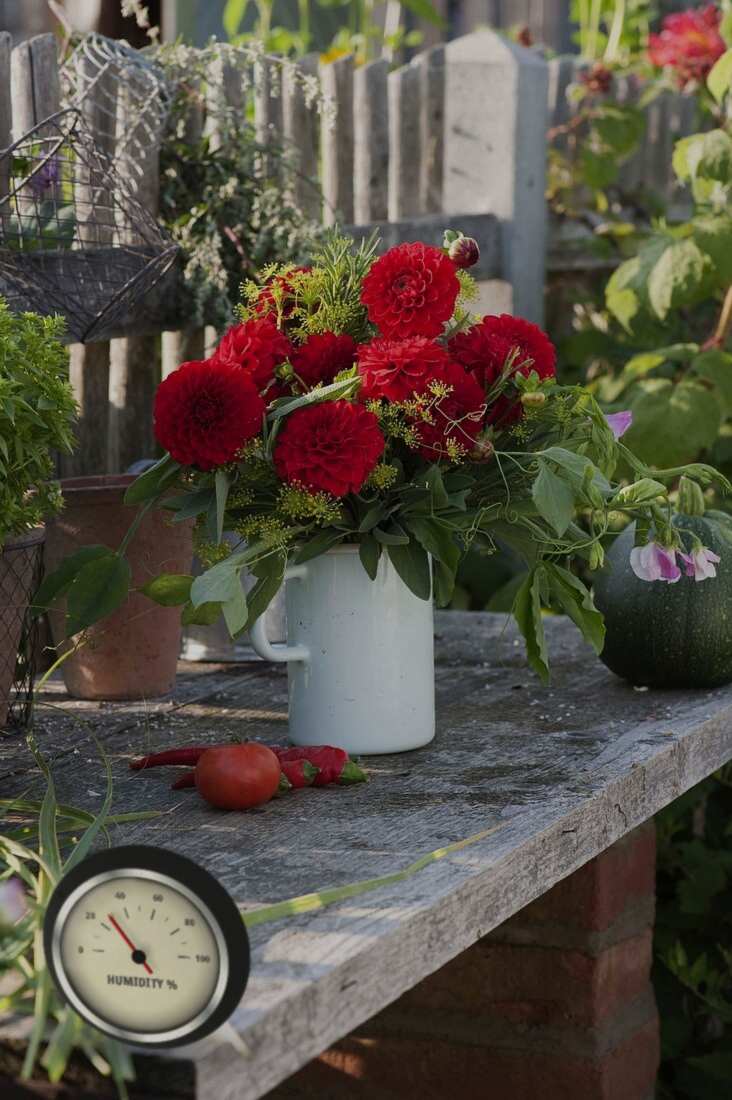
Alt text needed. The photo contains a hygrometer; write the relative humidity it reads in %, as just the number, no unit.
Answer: 30
